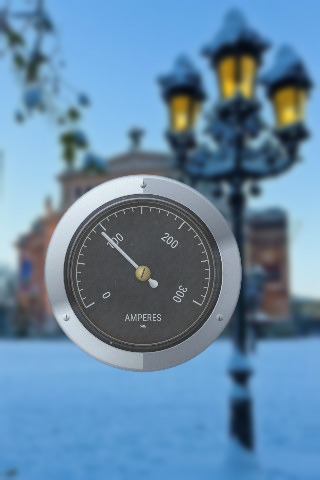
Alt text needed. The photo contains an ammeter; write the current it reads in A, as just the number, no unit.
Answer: 95
